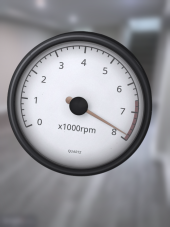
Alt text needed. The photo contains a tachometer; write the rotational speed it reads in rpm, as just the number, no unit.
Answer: 7800
